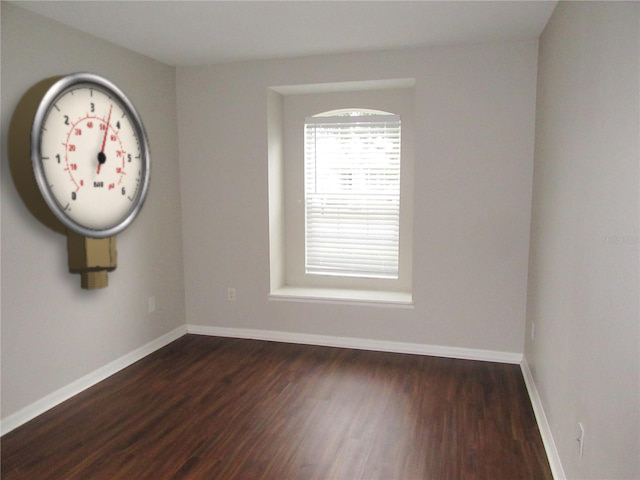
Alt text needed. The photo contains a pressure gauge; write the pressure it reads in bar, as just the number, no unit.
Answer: 3.5
